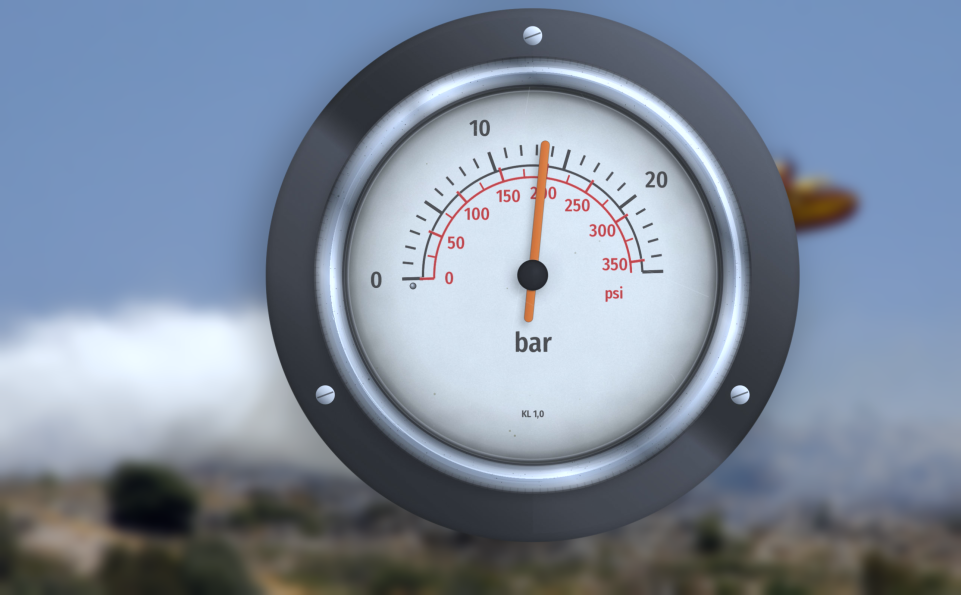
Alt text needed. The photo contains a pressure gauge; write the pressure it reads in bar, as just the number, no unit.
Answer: 13.5
